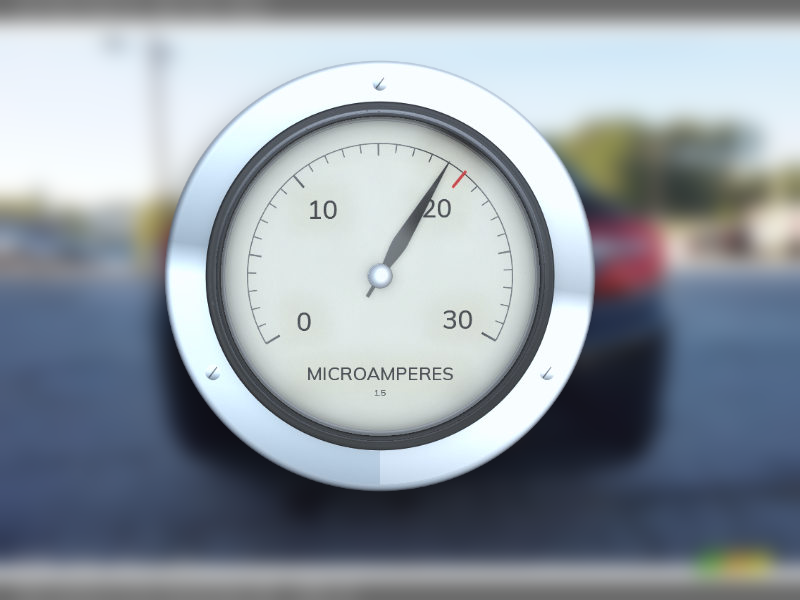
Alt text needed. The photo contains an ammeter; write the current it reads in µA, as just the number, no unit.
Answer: 19
